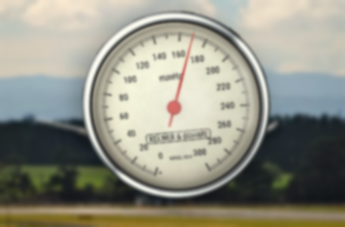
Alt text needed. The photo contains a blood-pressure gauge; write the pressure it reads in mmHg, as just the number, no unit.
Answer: 170
